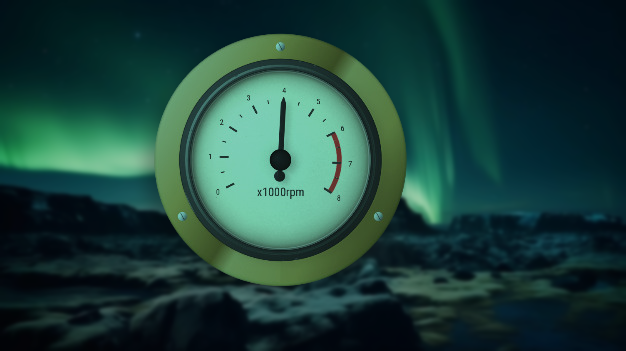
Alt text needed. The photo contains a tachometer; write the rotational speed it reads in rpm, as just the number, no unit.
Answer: 4000
